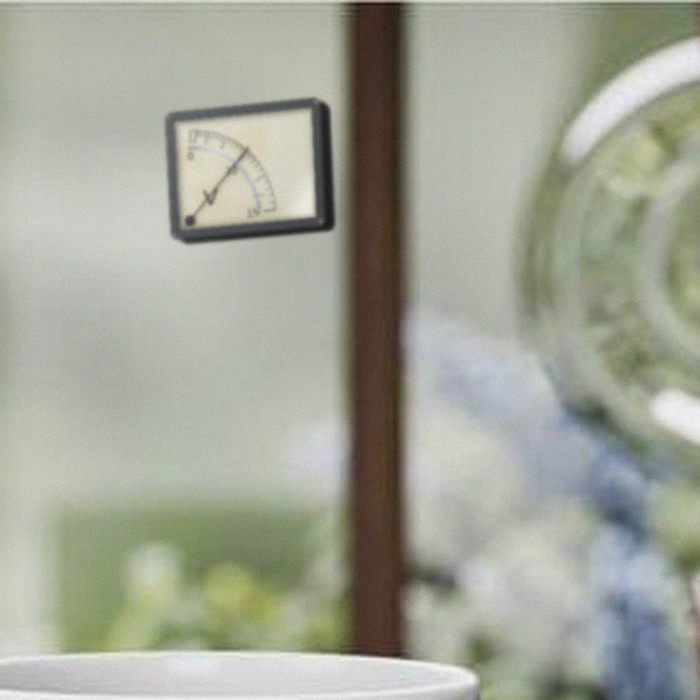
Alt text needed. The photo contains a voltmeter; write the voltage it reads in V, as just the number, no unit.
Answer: 10
